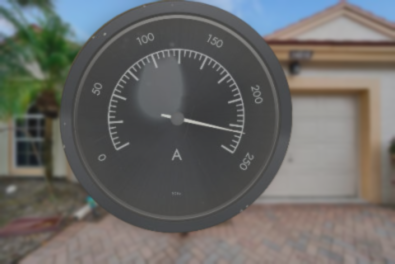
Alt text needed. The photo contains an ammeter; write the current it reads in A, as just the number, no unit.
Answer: 230
